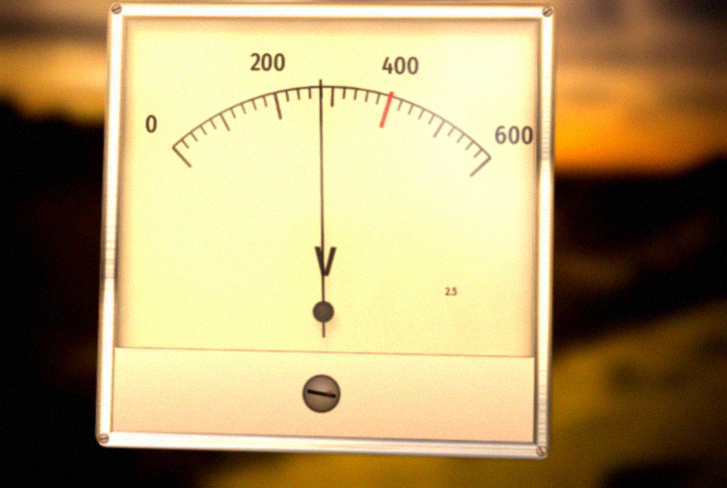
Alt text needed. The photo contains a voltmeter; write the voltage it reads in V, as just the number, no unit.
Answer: 280
